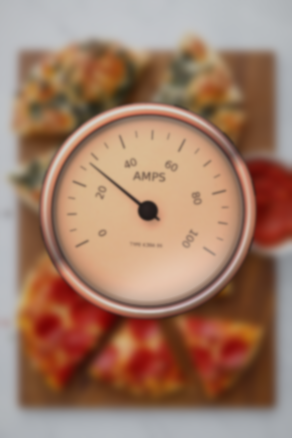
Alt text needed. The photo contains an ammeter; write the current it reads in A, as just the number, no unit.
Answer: 27.5
